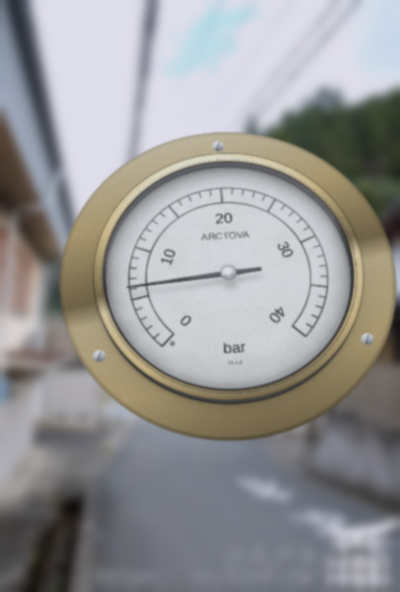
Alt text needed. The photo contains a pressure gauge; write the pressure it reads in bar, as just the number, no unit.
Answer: 6
